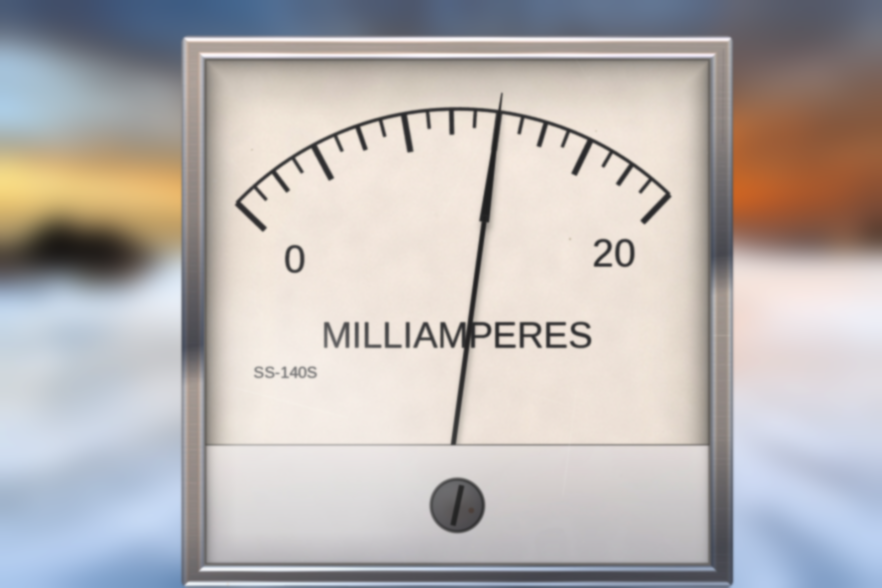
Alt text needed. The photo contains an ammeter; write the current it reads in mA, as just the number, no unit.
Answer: 12
